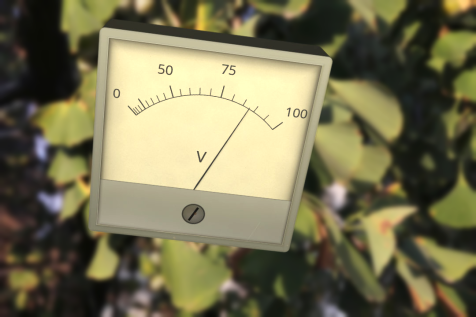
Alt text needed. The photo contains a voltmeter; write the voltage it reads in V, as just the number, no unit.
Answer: 87.5
